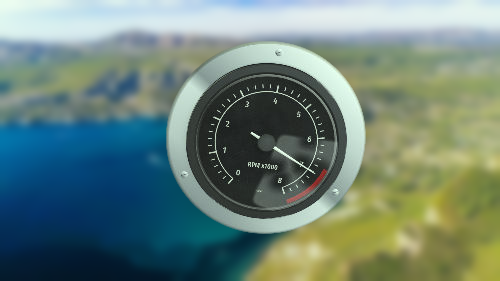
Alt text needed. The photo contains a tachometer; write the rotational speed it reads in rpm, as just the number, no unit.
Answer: 7000
